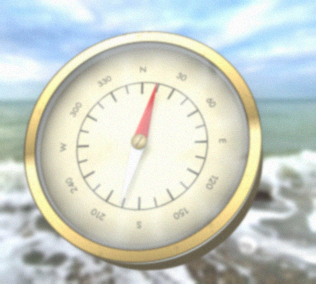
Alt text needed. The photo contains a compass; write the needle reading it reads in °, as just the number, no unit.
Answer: 15
